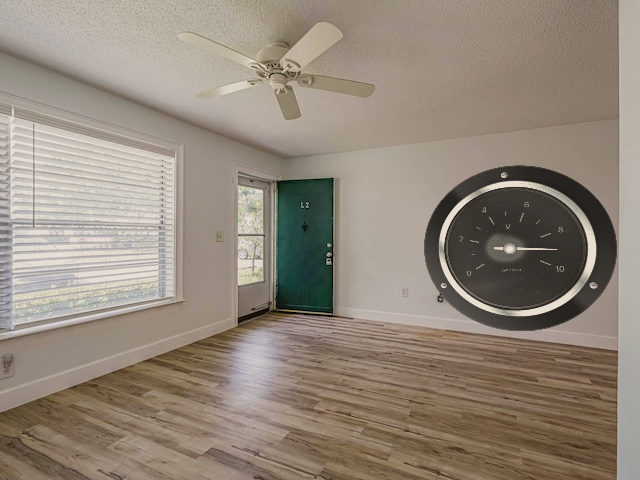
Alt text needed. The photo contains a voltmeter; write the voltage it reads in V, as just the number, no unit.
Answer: 9
